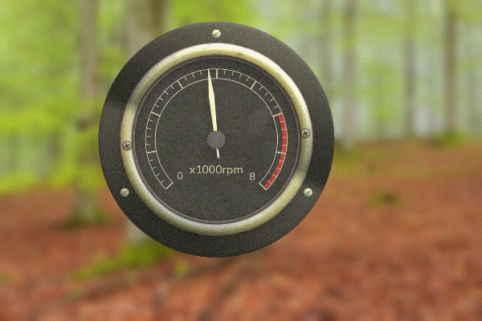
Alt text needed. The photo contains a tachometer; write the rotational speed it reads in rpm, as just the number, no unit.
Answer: 3800
